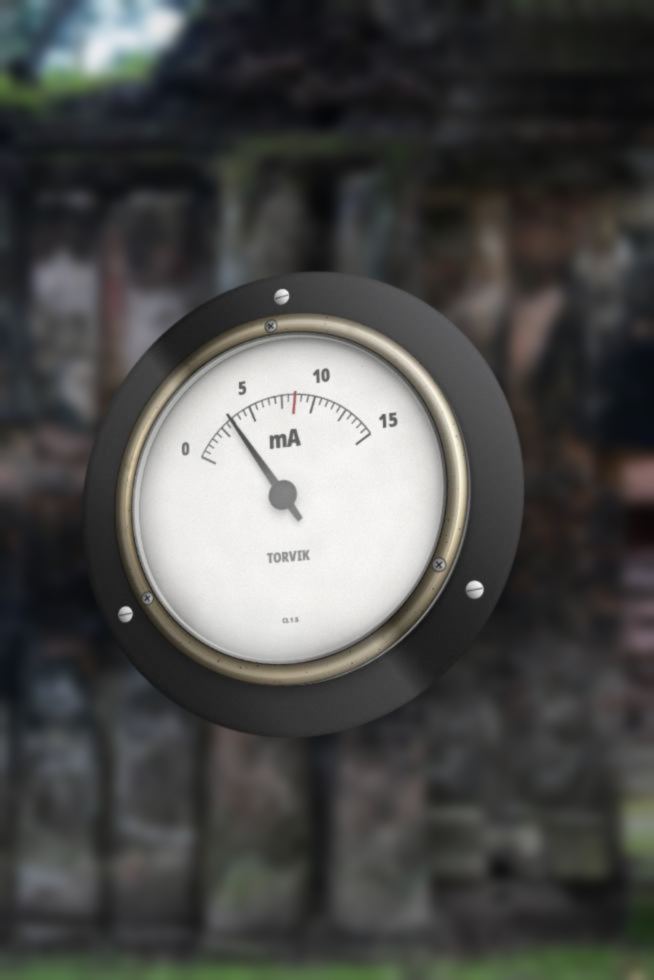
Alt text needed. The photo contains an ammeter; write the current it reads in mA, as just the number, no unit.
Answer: 3.5
